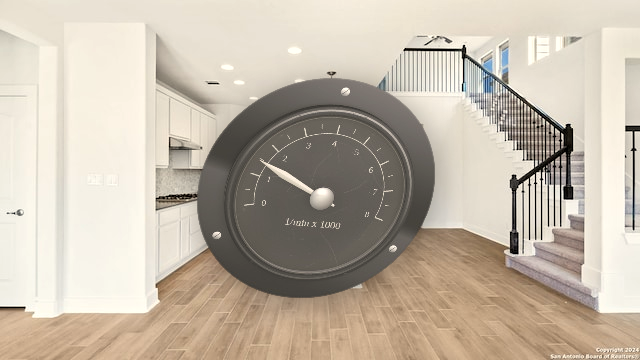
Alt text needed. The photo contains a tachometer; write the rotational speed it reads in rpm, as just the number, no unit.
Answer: 1500
